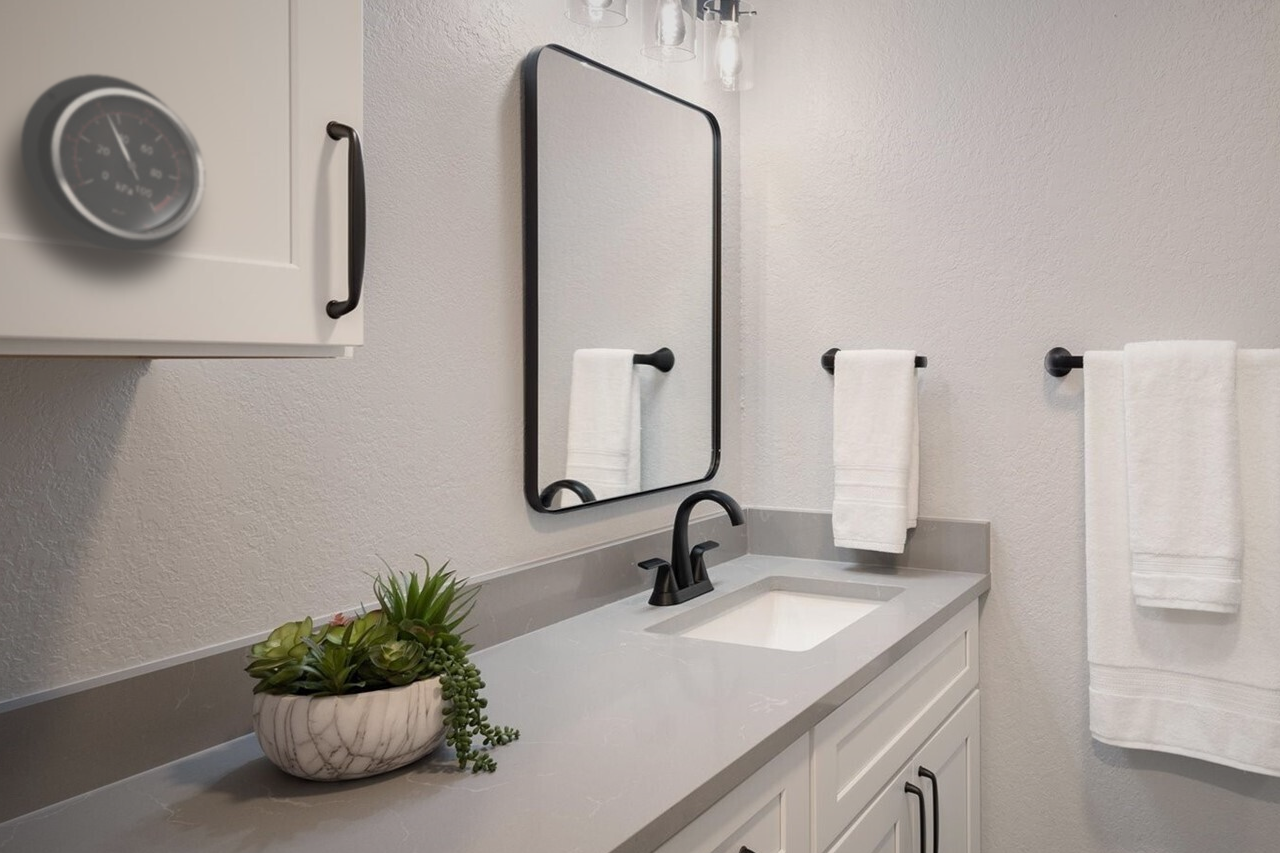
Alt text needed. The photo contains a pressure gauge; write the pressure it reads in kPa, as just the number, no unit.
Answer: 35
